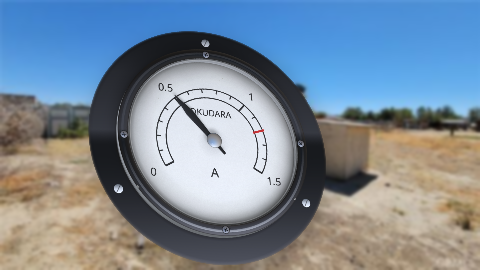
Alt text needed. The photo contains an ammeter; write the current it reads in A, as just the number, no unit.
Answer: 0.5
